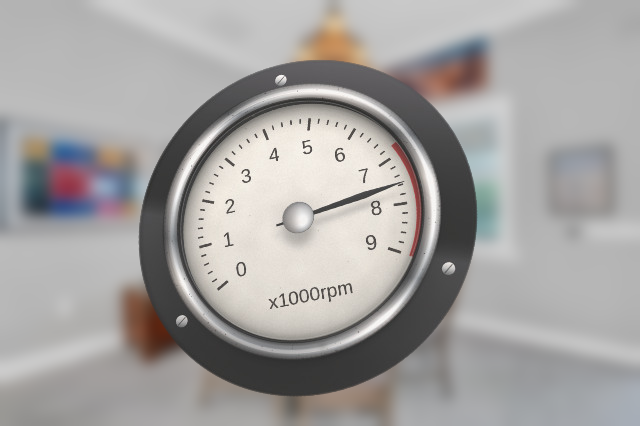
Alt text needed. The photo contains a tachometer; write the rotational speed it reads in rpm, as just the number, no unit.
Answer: 7600
